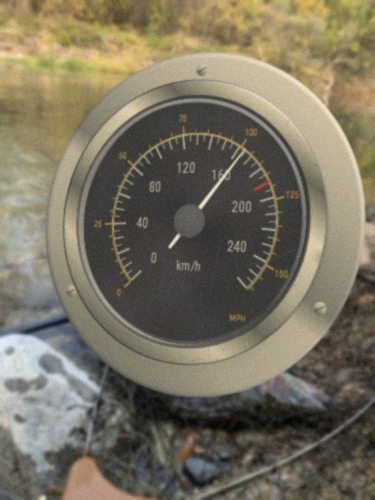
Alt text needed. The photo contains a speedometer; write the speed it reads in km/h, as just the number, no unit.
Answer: 165
